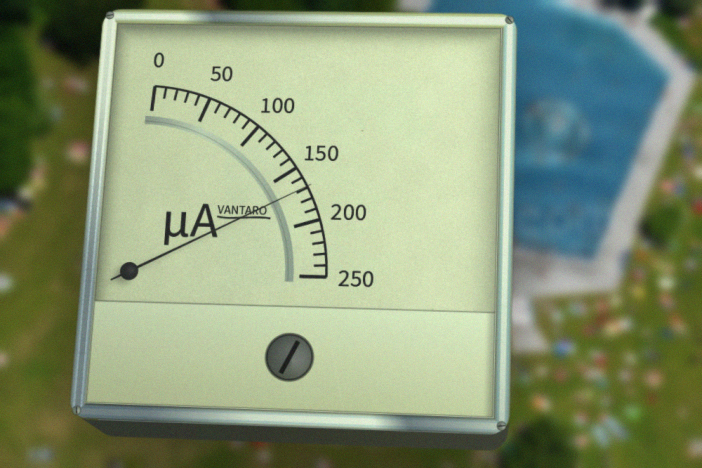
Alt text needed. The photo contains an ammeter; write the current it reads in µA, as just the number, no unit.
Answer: 170
